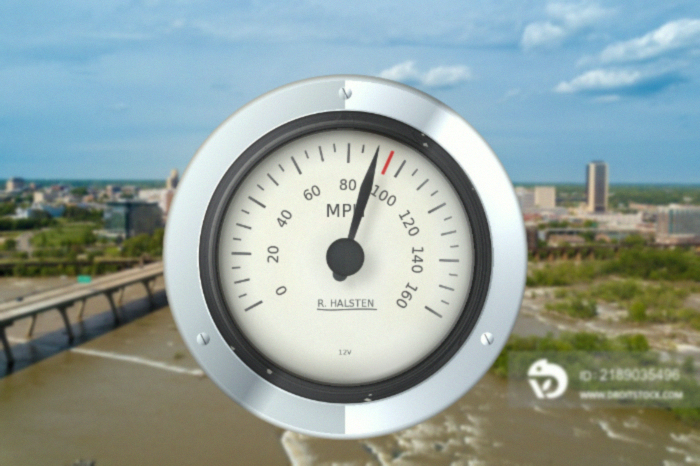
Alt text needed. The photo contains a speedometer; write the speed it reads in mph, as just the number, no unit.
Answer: 90
